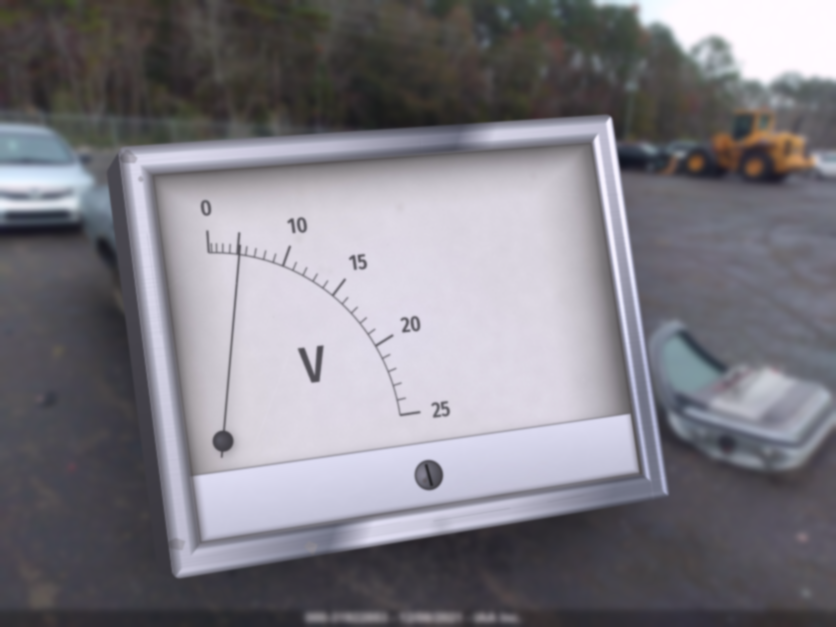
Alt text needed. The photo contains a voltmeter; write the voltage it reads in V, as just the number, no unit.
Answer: 5
